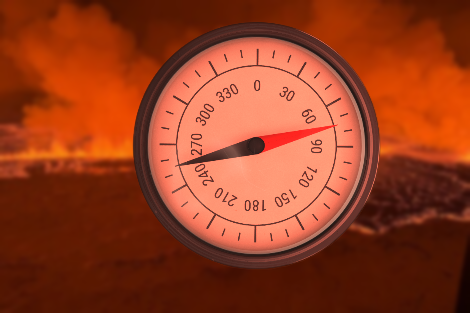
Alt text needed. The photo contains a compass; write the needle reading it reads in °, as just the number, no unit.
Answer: 75
